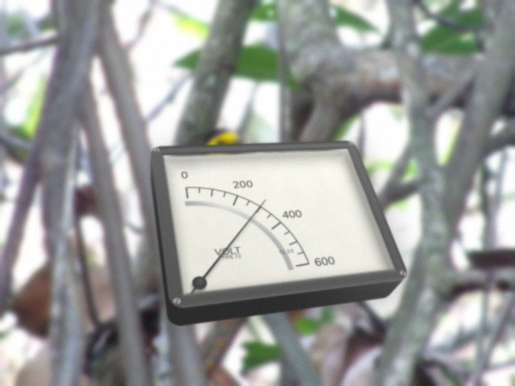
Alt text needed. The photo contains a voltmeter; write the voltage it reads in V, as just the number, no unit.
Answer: 300
